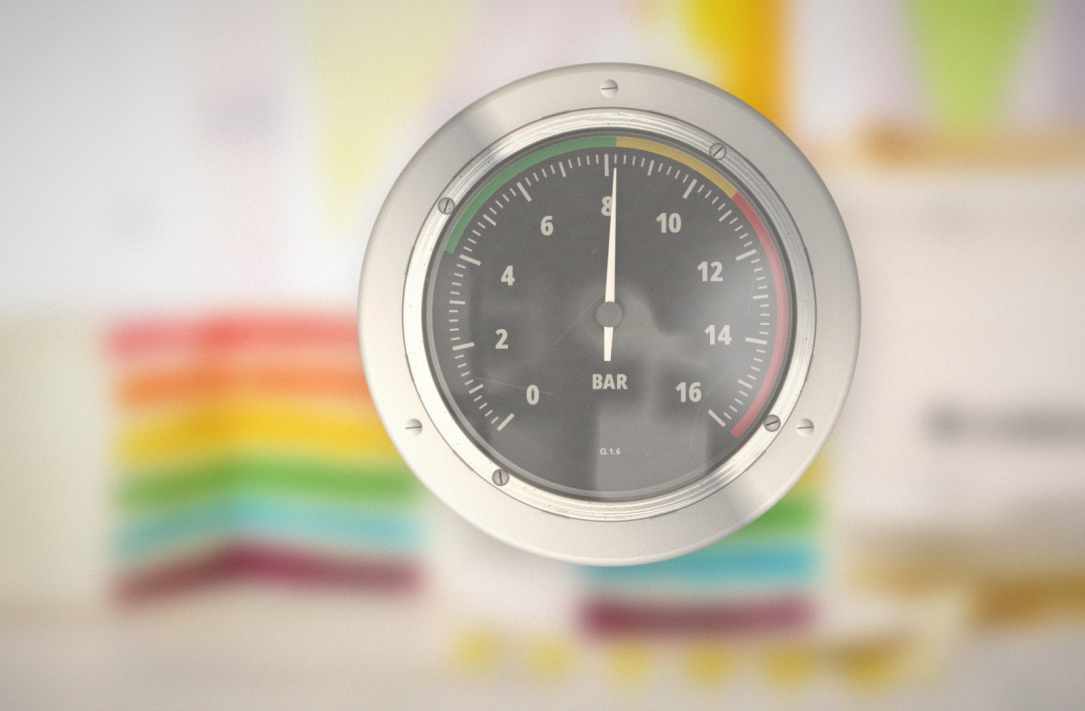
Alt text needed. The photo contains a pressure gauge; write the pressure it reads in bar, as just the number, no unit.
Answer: 8.2
